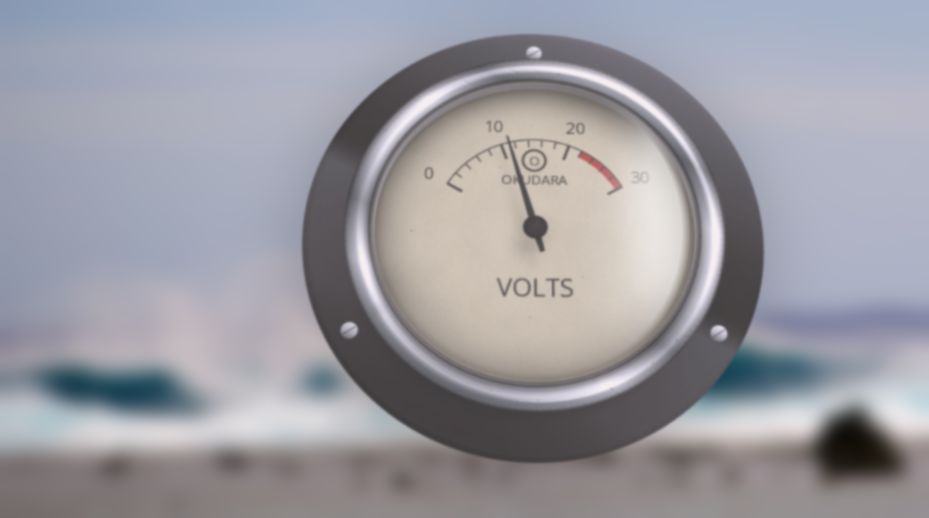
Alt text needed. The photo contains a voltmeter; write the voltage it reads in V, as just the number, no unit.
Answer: 11
